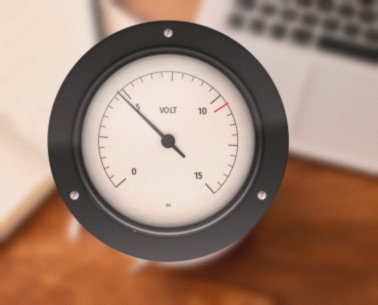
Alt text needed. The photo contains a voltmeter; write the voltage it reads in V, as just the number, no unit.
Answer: 4.75
